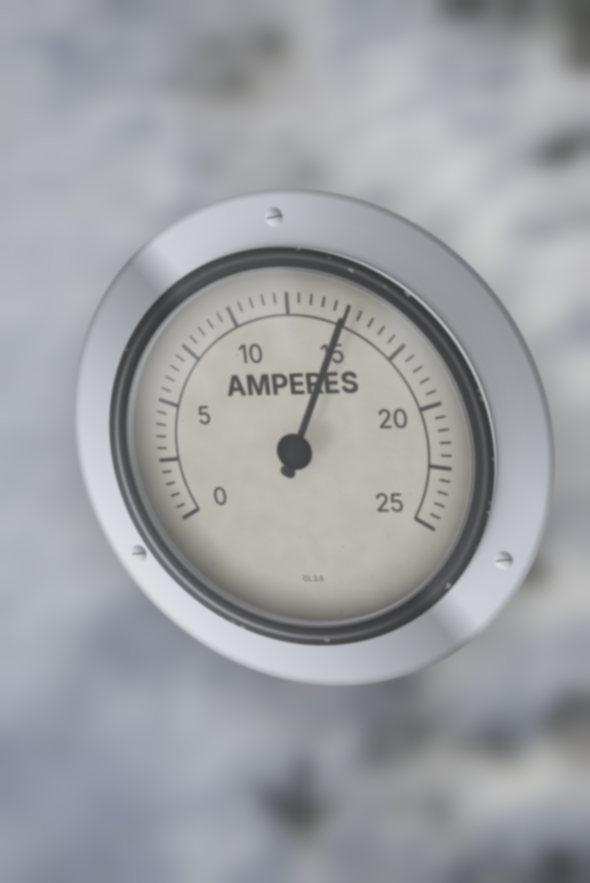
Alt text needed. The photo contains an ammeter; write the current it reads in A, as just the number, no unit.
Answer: 15
